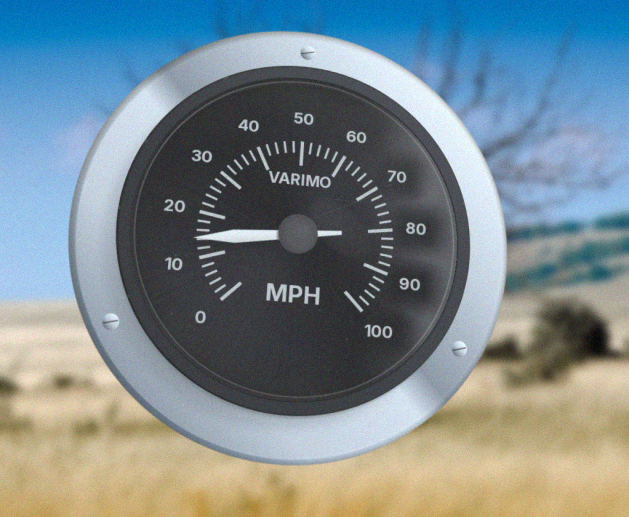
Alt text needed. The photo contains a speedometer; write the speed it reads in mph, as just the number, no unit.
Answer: 14
